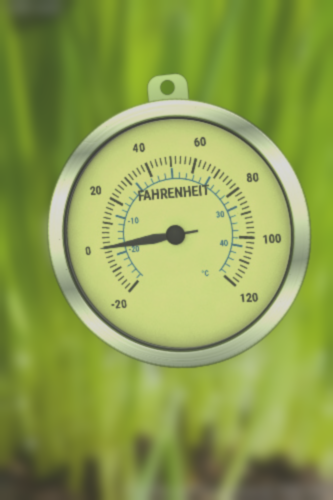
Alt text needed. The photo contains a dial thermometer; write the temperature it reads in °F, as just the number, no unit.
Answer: 0
